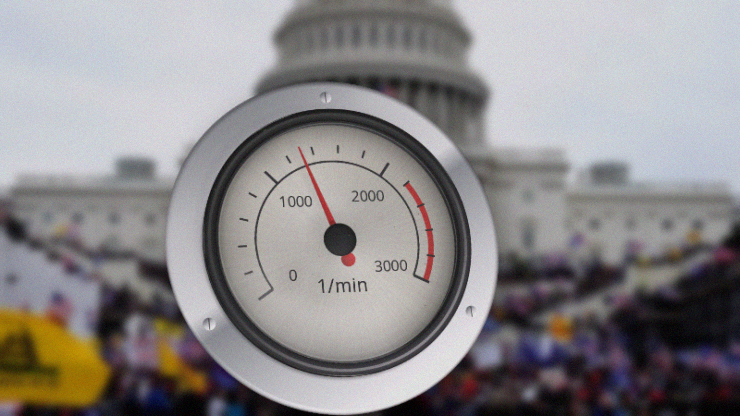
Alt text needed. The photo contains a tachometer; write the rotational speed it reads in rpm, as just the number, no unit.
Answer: 1300
